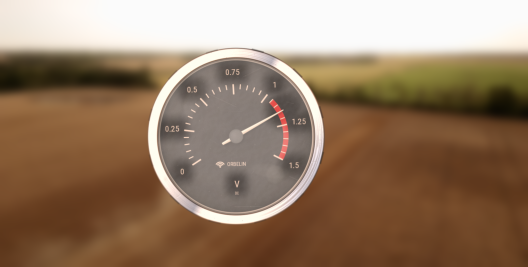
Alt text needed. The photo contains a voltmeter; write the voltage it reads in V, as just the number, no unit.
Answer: 1.15
